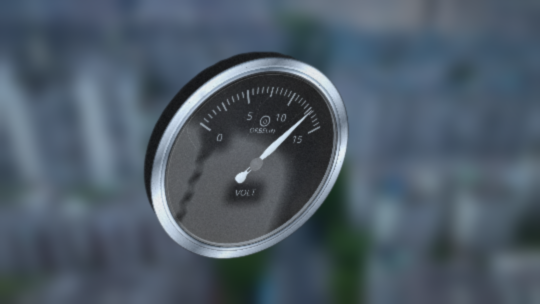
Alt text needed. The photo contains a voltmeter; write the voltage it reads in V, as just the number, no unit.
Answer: 12.5
